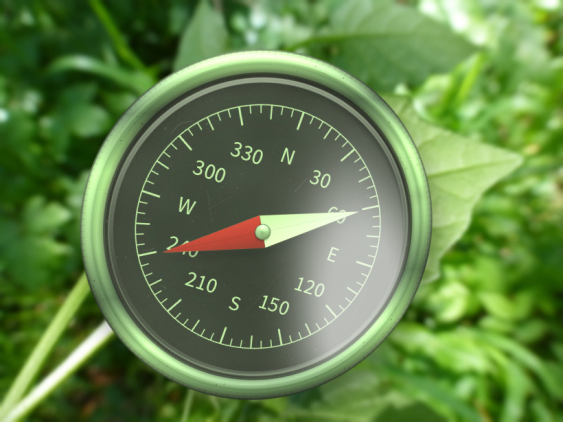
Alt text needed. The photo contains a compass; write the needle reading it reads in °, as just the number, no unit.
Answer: 240
